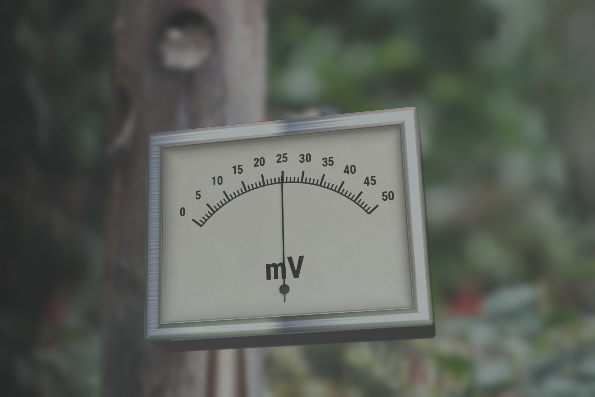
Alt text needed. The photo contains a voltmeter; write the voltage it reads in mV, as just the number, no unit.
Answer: 25
